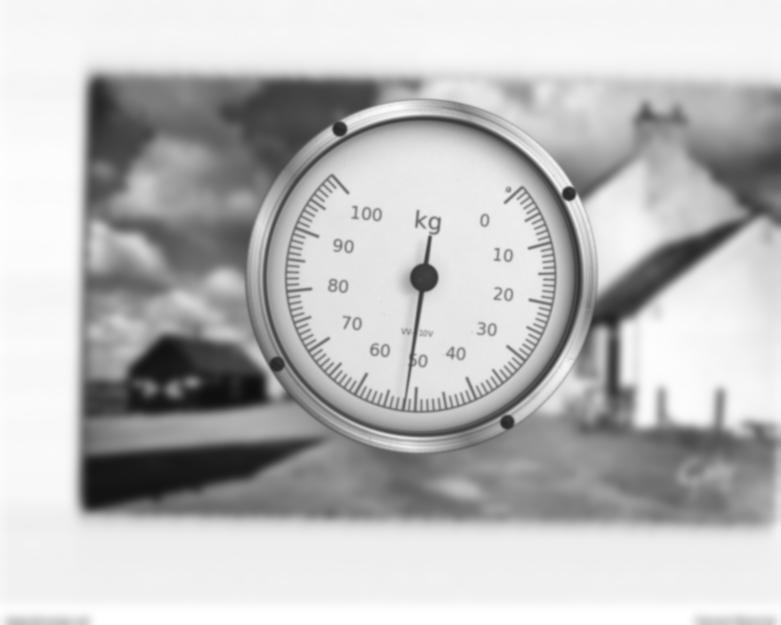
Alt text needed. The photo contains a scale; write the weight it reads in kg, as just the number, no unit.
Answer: 52
